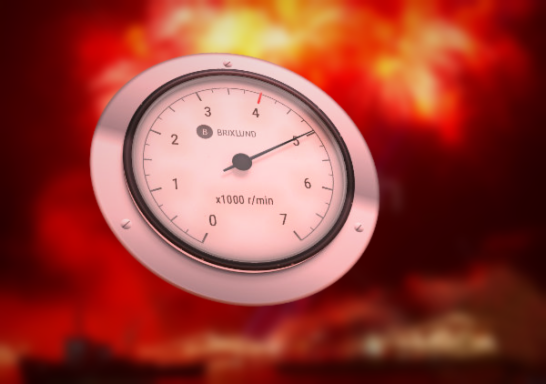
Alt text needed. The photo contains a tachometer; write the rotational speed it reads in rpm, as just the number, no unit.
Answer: 5000
